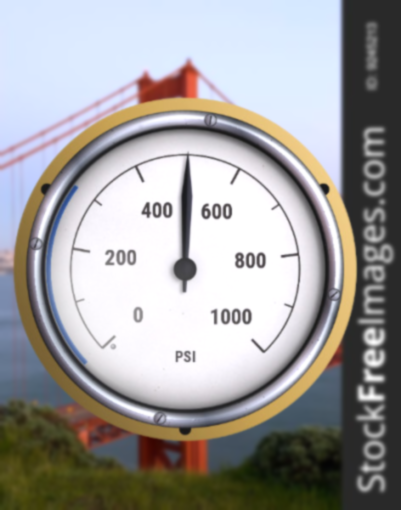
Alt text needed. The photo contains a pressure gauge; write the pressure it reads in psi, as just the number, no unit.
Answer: 500
